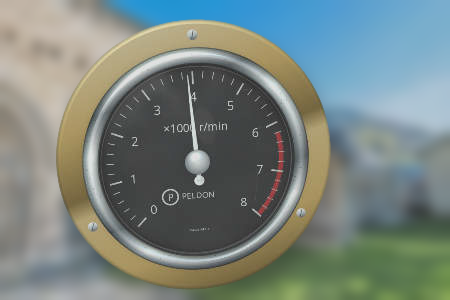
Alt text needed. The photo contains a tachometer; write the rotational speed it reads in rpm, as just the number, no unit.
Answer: 3900
